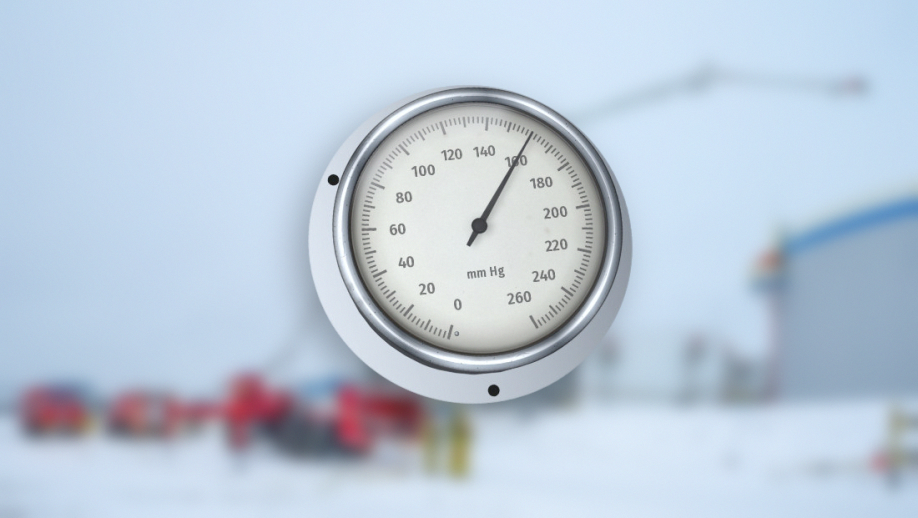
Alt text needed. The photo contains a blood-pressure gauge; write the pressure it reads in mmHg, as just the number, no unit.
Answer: 160
